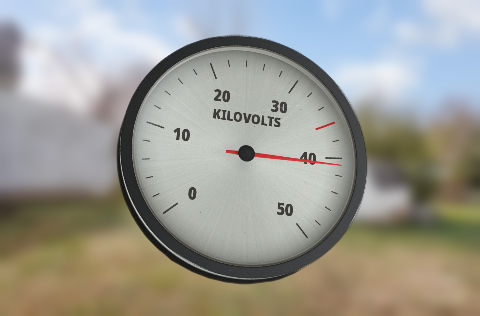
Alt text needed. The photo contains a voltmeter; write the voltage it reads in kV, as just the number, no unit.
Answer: 41
